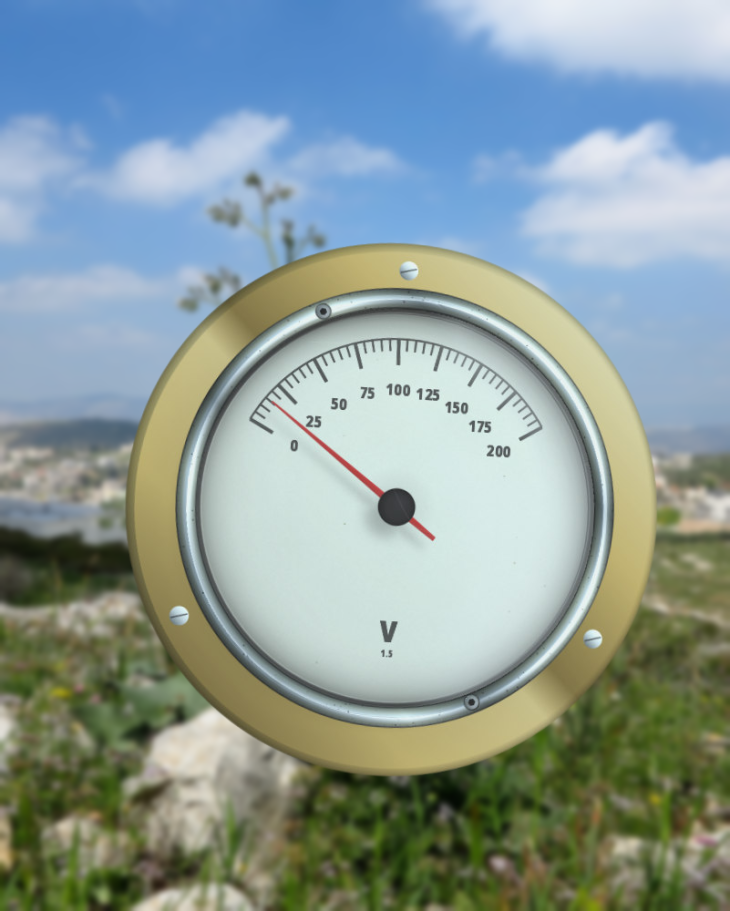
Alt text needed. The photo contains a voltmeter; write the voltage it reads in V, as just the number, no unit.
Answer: 15
